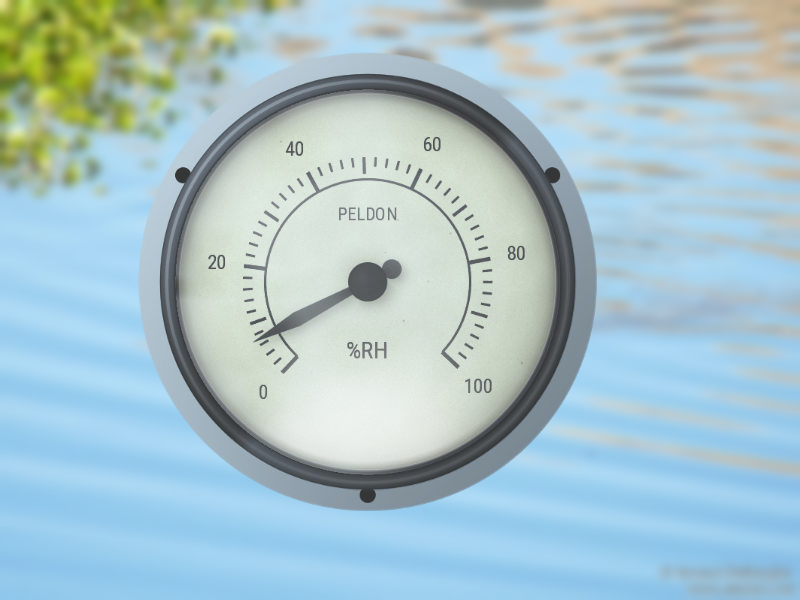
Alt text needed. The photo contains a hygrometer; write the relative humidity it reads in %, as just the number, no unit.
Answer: 7
